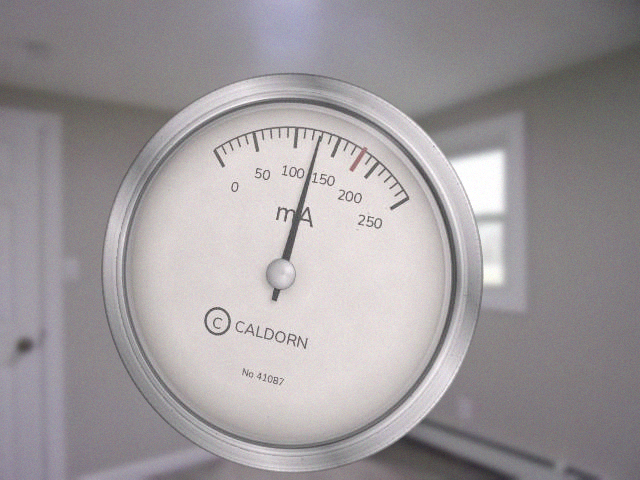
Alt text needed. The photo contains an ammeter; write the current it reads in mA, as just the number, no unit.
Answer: 130
